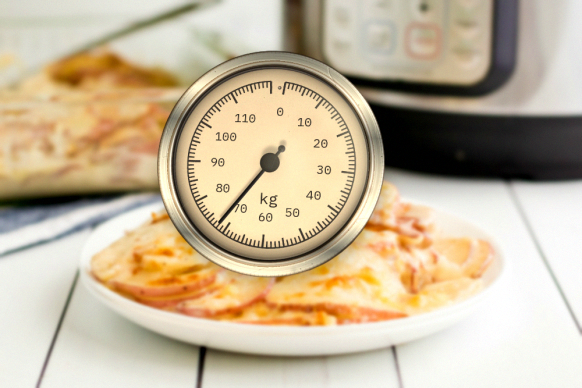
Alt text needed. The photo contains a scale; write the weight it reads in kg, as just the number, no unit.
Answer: 72
